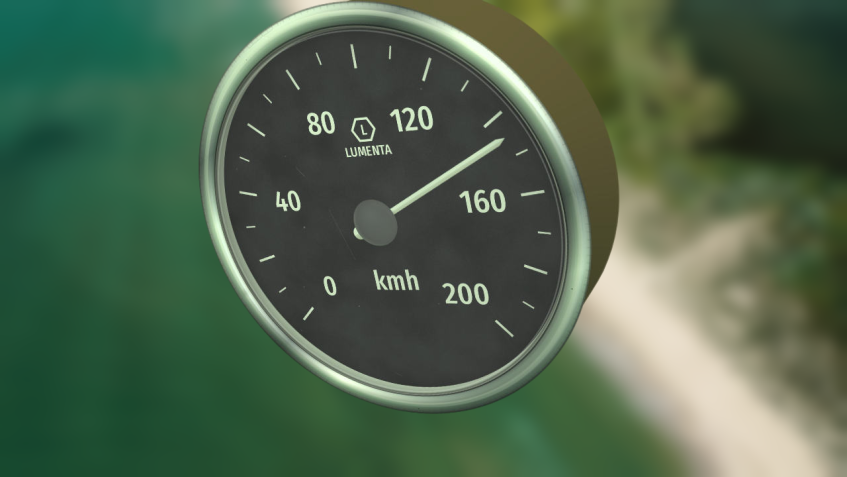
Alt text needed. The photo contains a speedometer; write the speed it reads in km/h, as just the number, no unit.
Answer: 145
